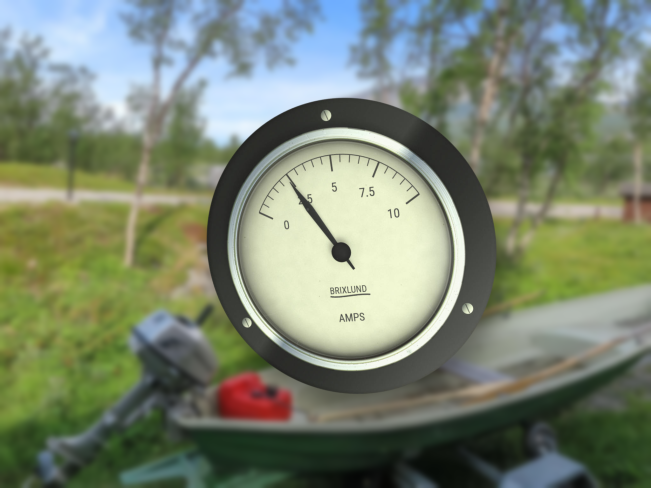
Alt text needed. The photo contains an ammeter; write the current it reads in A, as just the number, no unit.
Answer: 2.5
